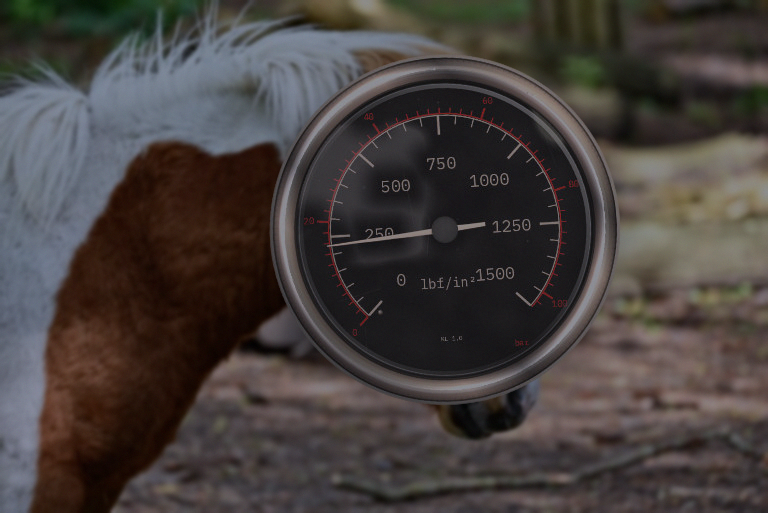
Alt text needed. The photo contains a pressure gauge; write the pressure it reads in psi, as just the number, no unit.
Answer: 225
